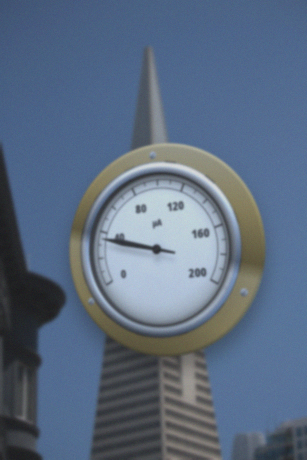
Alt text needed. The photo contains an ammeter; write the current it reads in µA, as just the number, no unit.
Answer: 35
